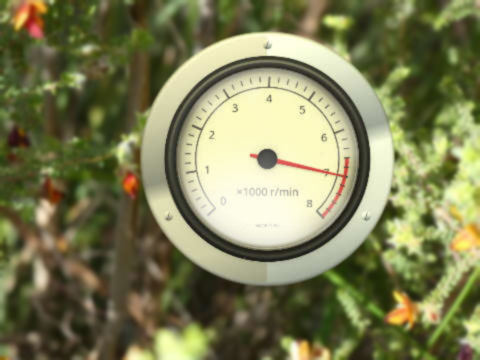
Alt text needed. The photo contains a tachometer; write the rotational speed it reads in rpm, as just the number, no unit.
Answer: 7000
